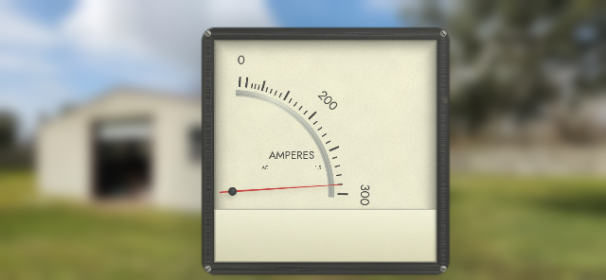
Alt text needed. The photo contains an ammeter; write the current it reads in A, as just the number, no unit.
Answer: 290
